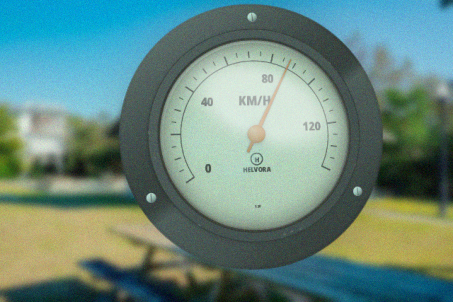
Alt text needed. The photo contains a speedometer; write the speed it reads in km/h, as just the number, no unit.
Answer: 87.5
